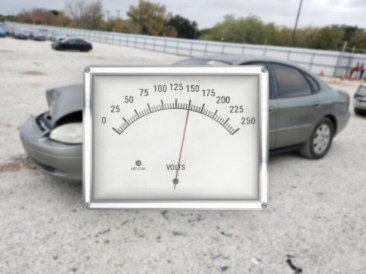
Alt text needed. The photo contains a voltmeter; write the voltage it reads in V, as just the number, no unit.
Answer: 150
